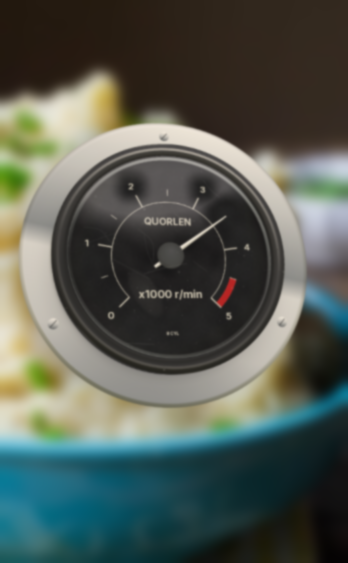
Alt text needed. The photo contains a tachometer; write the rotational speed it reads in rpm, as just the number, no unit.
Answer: 3500
